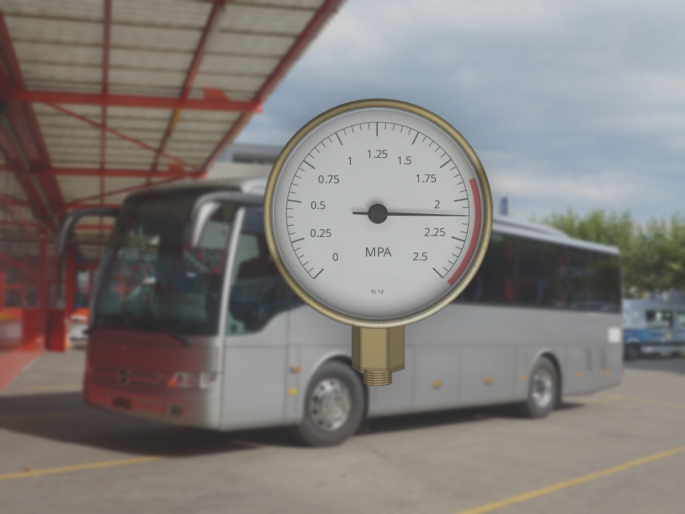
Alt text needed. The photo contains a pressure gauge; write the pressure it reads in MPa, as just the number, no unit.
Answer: 2.1
